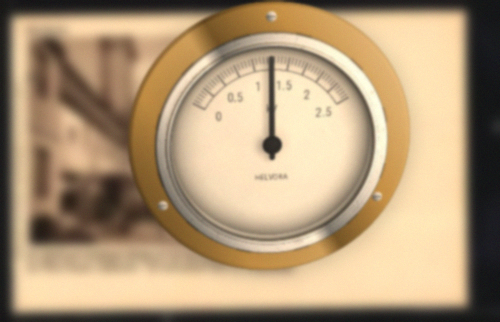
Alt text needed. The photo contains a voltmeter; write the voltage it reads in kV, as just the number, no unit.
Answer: 1.25
